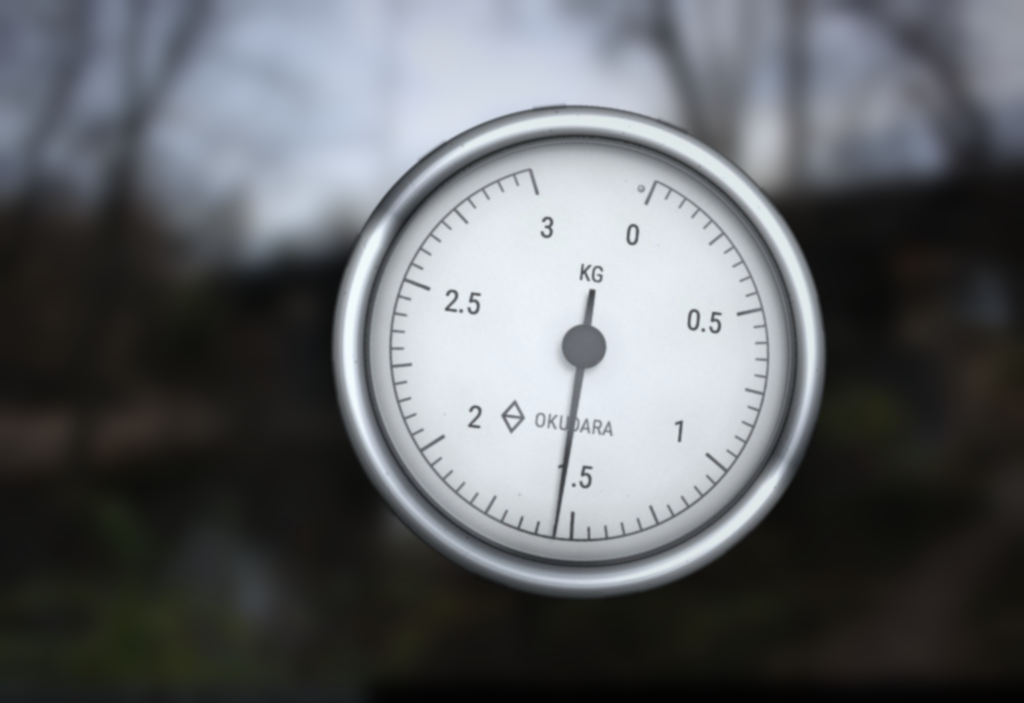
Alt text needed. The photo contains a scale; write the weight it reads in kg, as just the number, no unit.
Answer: 1.55
